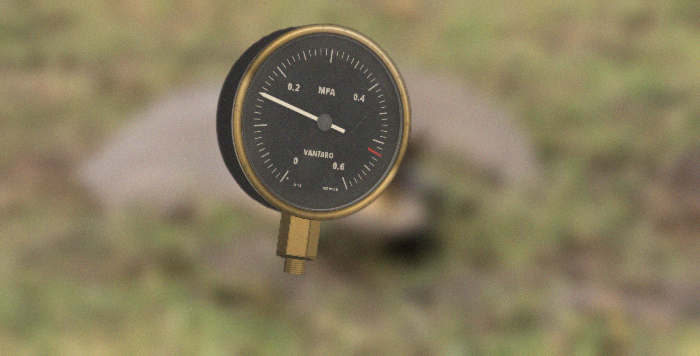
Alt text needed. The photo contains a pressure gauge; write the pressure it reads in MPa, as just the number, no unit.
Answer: 0.15
